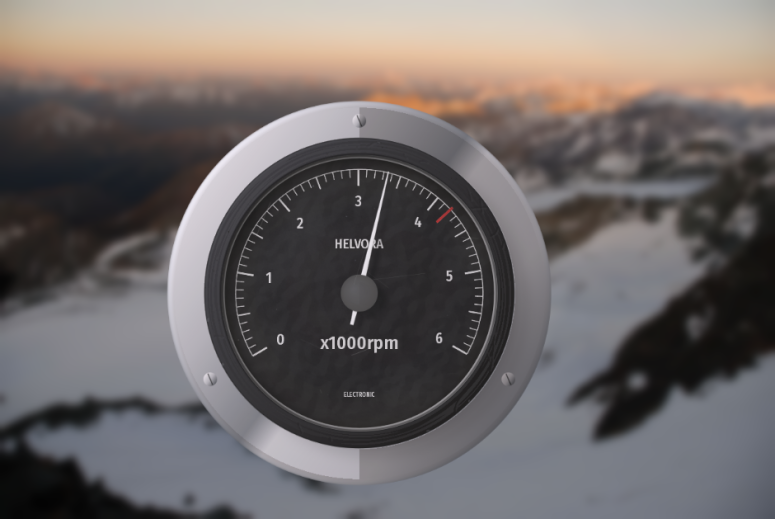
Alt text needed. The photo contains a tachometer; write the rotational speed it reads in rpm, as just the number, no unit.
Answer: 3350
